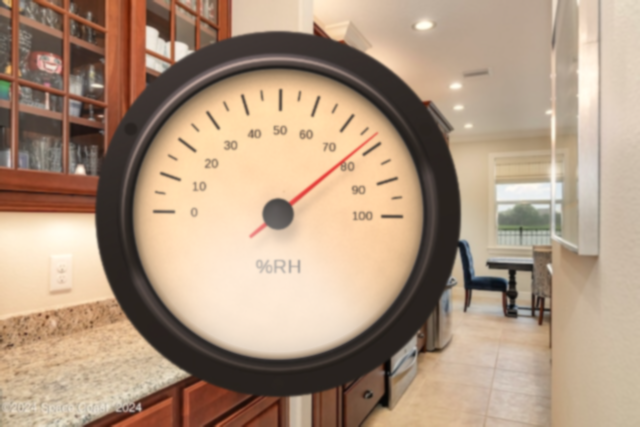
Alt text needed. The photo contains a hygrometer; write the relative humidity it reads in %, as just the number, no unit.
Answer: 77.5
